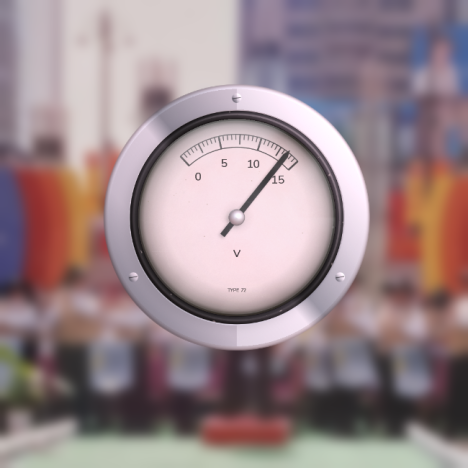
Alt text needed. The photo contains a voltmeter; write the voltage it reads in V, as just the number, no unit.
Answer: 13.5
